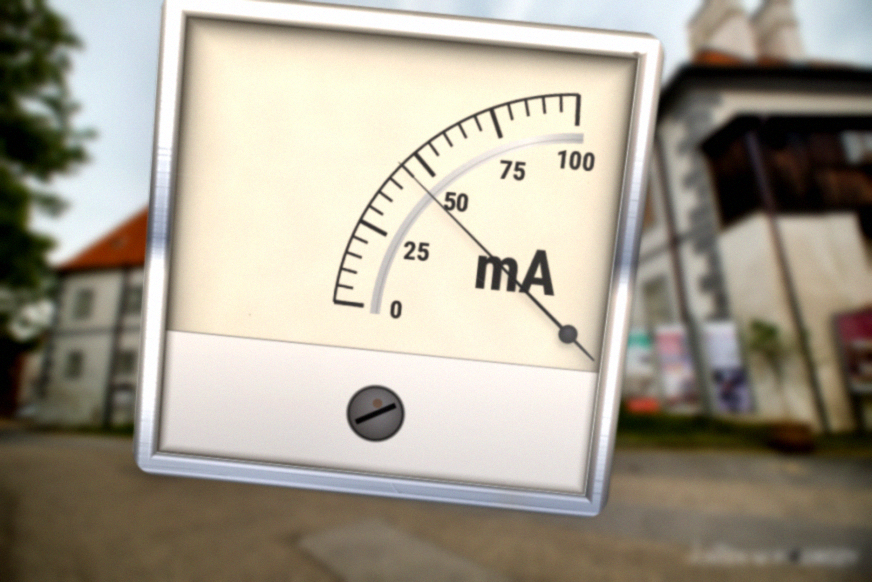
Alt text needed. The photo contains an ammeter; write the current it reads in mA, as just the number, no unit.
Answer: 45
